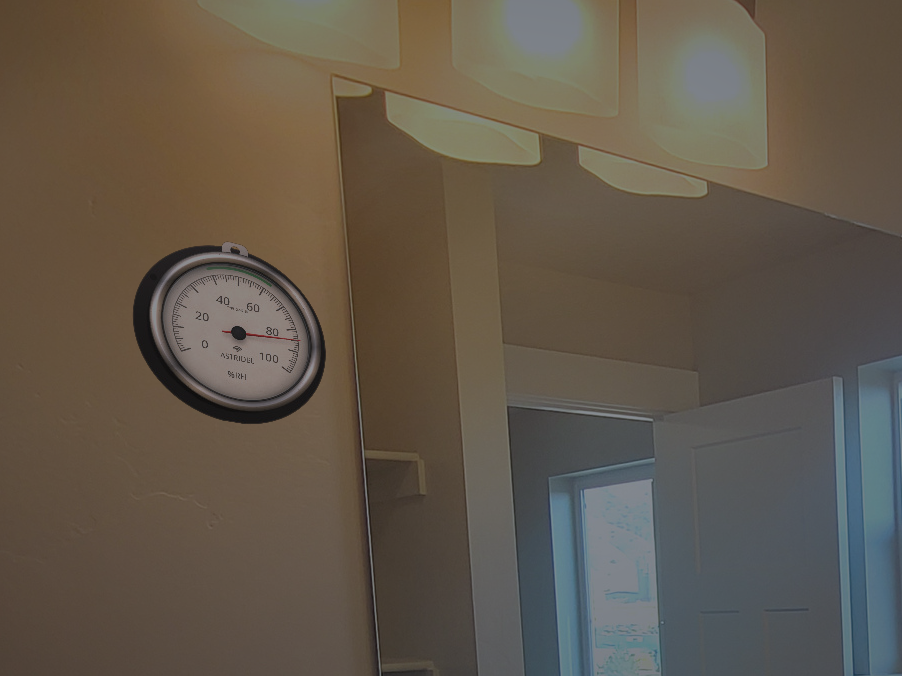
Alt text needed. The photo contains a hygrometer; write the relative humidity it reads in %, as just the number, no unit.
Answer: 85
